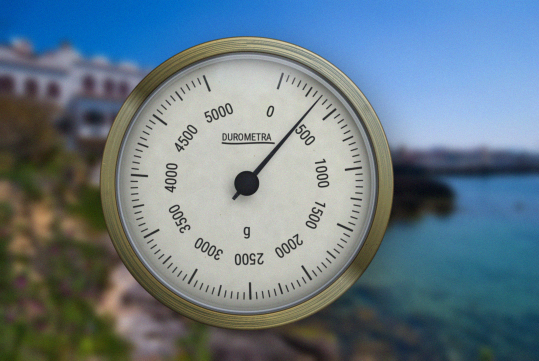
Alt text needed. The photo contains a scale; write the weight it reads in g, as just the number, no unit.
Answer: 350
